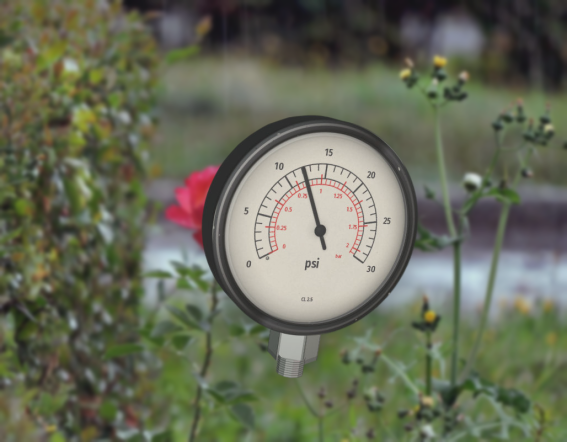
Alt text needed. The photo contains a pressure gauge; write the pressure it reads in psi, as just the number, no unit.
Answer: 12
